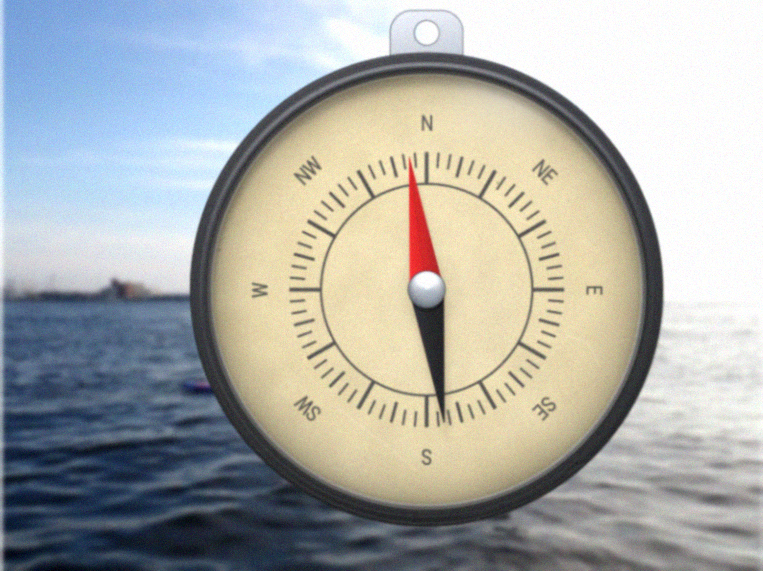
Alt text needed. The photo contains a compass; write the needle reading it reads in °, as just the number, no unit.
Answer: 352.5
